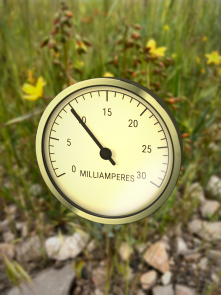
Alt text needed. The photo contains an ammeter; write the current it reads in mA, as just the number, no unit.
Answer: 10
